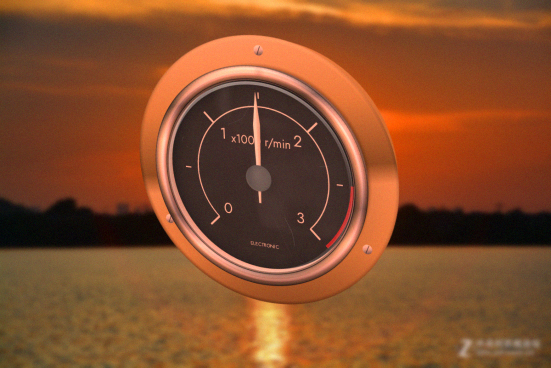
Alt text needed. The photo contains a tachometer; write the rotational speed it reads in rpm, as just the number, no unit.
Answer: 1500
